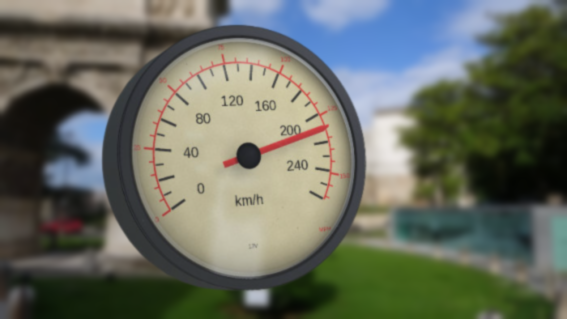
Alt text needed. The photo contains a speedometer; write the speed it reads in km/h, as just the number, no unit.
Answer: 210
